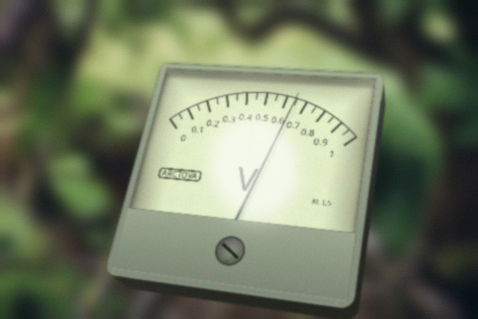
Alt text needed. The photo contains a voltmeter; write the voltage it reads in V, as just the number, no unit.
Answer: 0.65
